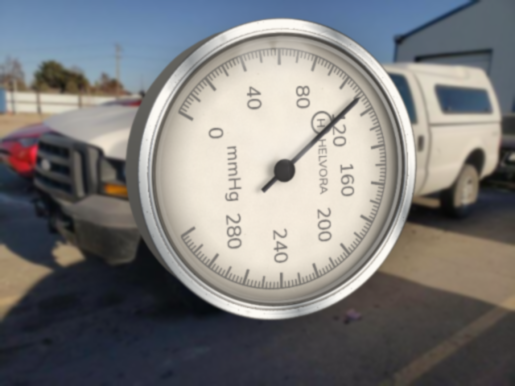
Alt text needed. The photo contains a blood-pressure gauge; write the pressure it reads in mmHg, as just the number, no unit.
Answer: 110
